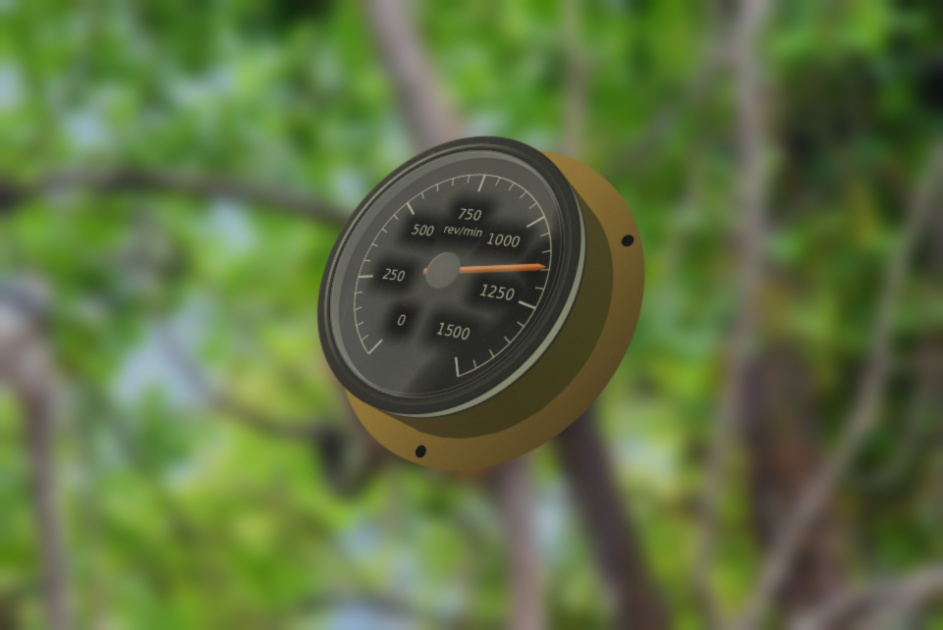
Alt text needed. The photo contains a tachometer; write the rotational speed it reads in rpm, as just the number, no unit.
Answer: 1150
